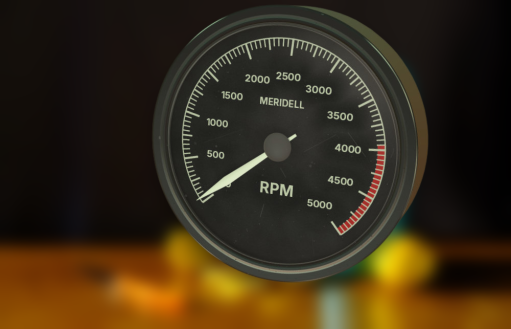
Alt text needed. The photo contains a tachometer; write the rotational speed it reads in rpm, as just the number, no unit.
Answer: 50
